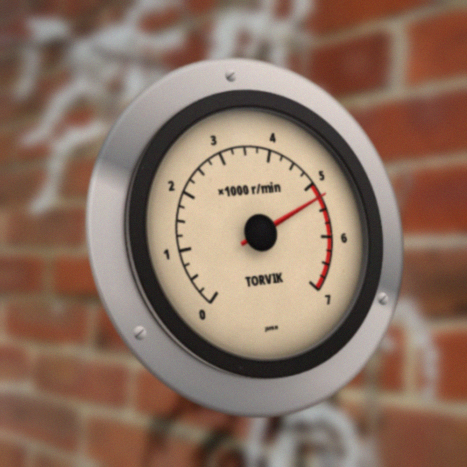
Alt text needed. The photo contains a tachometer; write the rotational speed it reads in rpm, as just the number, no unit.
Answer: 5250
